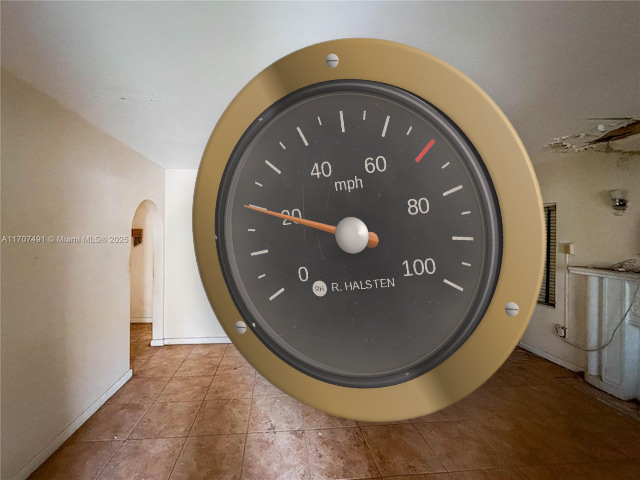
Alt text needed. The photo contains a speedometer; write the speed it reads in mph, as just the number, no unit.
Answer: 20
